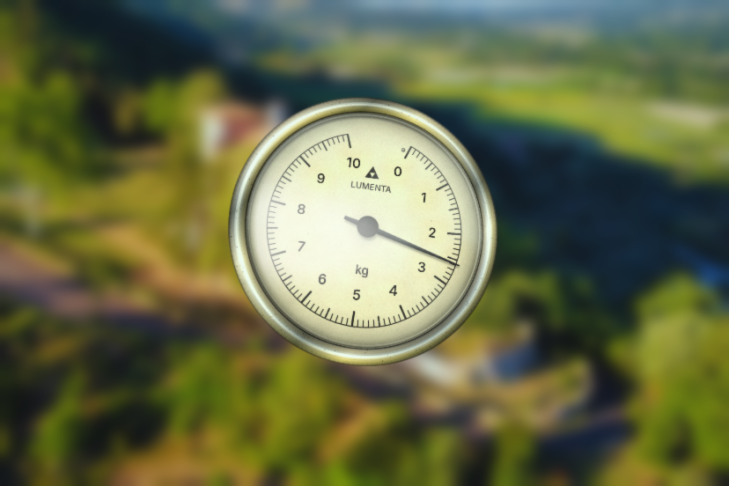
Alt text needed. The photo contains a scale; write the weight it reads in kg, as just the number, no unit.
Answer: 2.6
